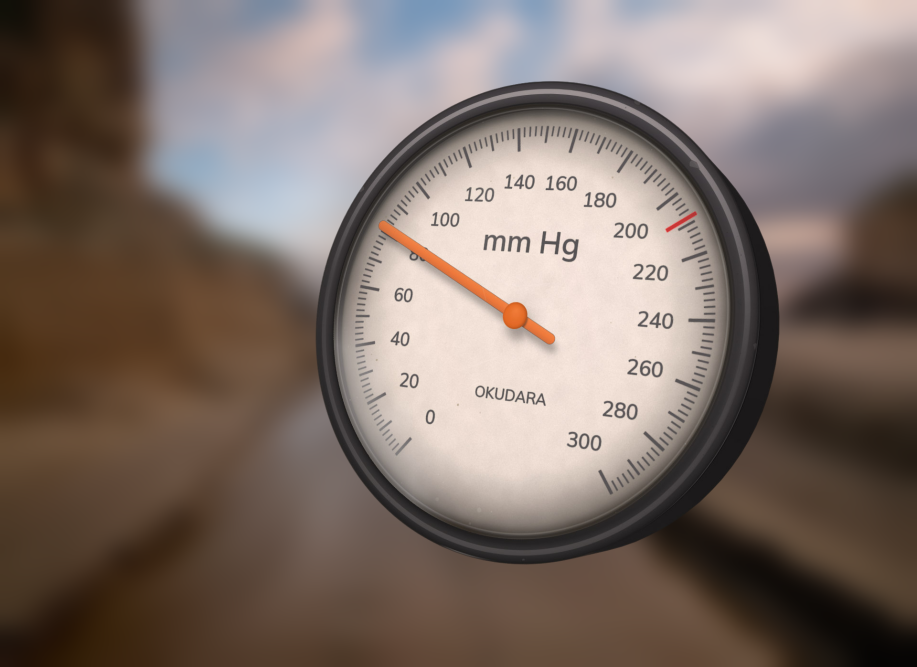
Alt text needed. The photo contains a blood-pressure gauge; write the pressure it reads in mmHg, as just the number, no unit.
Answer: 82
